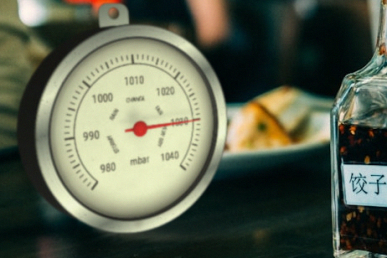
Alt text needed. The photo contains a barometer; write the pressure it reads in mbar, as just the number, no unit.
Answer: 1030
